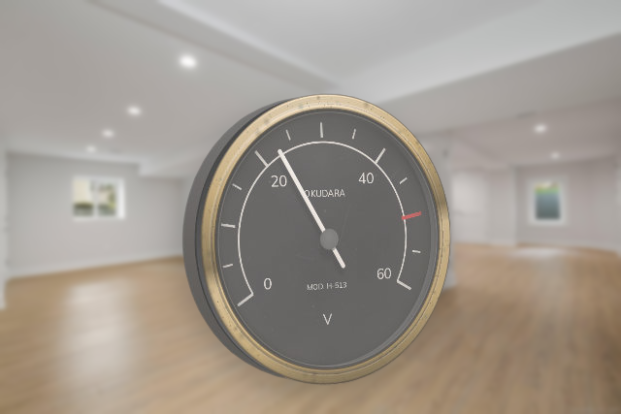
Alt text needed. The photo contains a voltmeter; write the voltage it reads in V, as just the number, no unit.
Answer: 22.5
